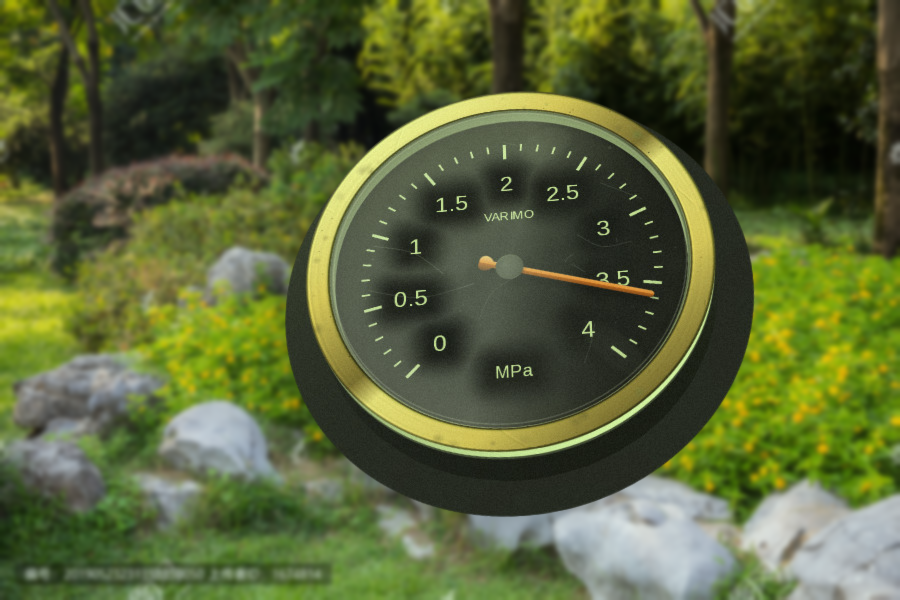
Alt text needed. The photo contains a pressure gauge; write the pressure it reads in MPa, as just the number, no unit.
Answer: 3.6
